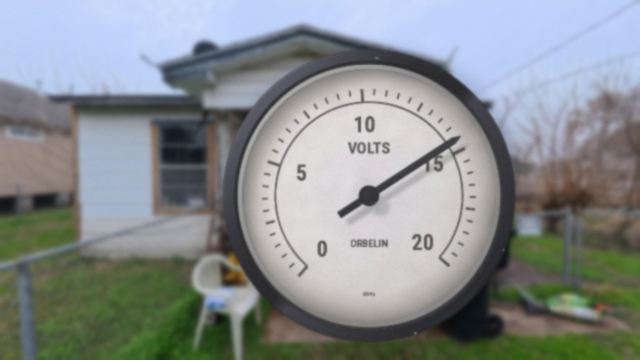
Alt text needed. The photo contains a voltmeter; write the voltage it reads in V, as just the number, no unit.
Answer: 14.5
